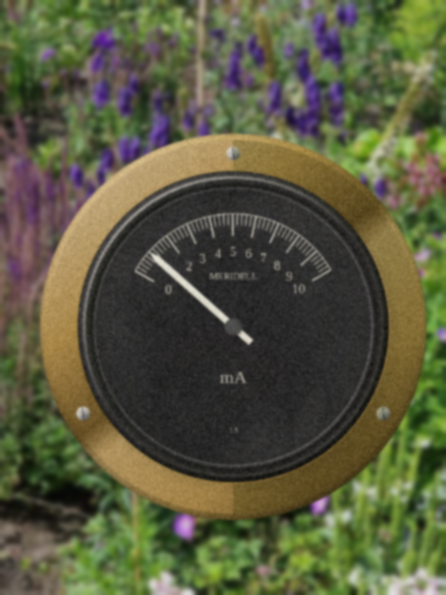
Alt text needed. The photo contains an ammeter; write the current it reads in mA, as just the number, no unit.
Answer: 1
